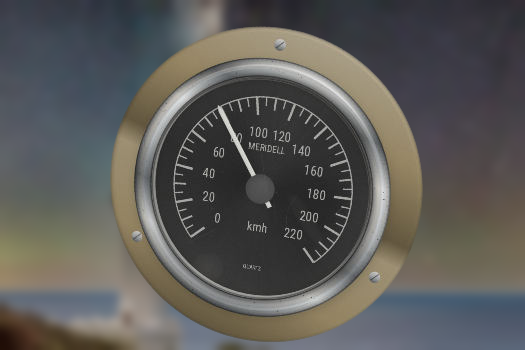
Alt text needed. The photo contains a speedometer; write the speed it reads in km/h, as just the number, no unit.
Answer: 80
